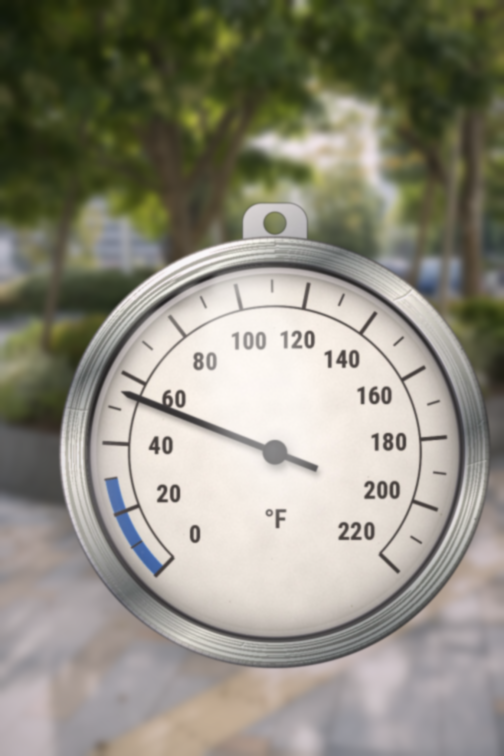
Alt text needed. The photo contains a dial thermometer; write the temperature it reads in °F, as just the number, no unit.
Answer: 55
